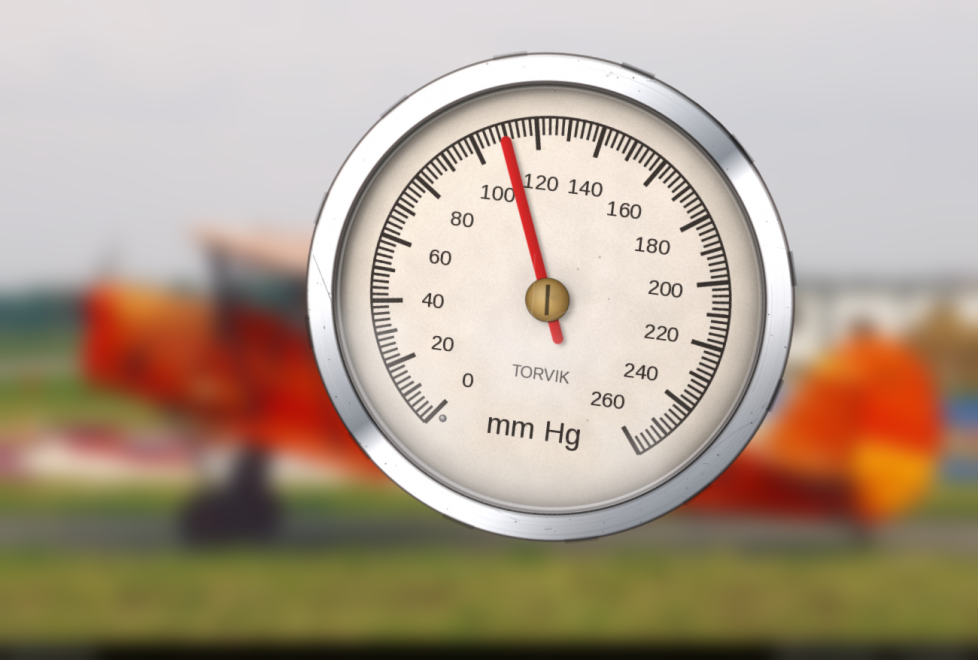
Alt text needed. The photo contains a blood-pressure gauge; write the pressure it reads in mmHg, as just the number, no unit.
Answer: 110
